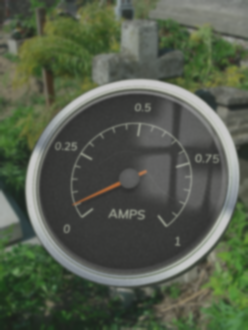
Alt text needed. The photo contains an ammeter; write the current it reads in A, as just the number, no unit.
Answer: 0.05
